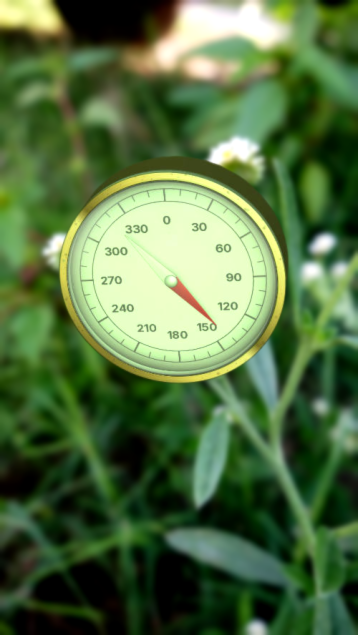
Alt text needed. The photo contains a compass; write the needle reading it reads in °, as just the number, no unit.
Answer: 140
